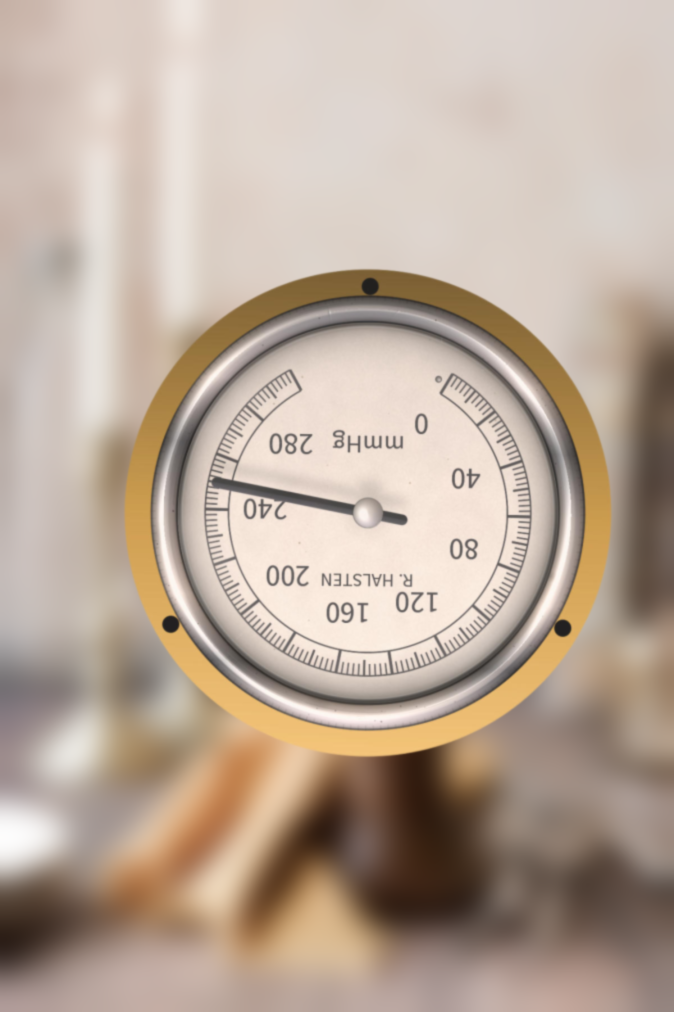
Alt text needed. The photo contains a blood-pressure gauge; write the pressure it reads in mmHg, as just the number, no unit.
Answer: 250
